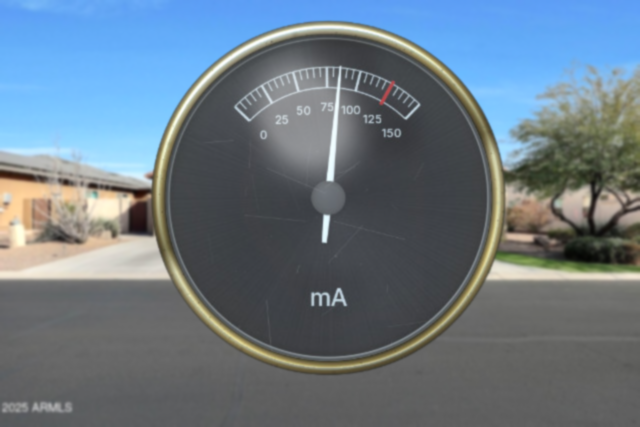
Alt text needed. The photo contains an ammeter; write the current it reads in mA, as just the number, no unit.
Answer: 85
